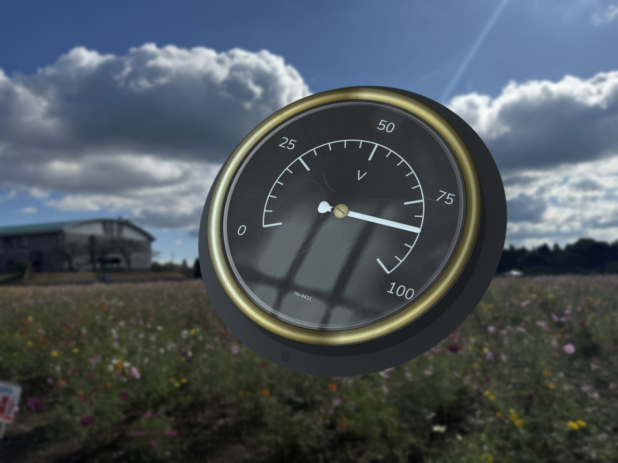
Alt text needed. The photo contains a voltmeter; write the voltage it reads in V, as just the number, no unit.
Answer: 85
